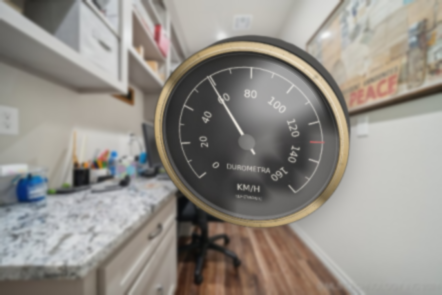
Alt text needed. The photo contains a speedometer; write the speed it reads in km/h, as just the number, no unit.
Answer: 60
